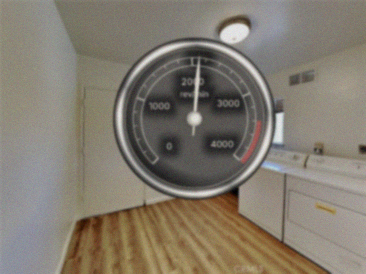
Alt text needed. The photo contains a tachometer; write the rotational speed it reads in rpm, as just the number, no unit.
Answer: 2100
